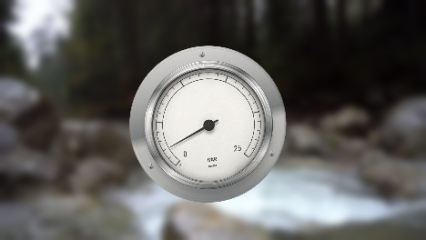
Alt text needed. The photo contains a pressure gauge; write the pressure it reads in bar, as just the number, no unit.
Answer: 2
